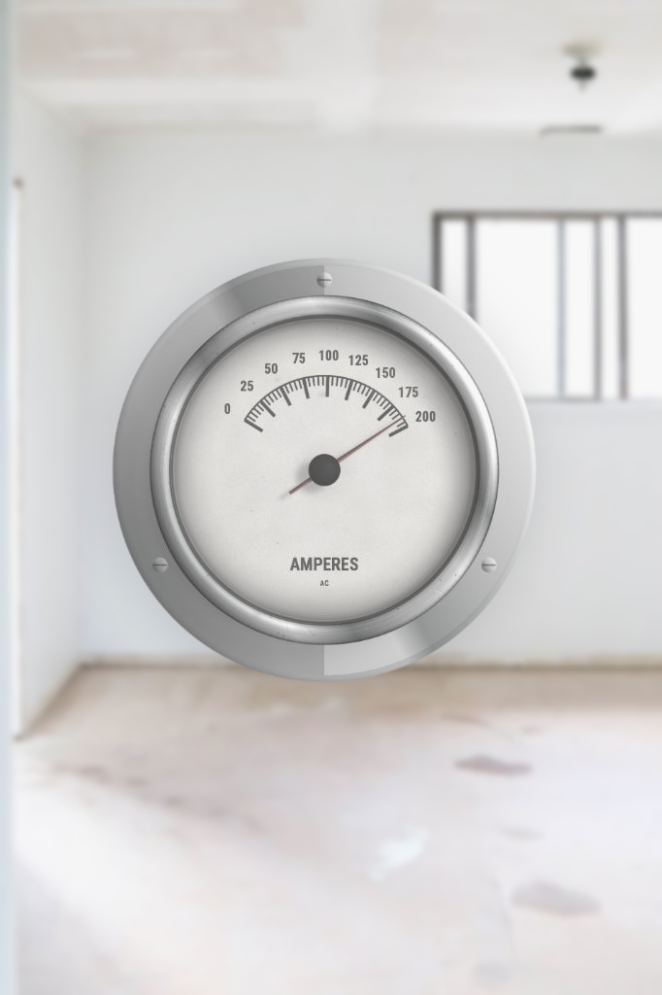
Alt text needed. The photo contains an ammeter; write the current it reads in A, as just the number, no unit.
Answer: 190
